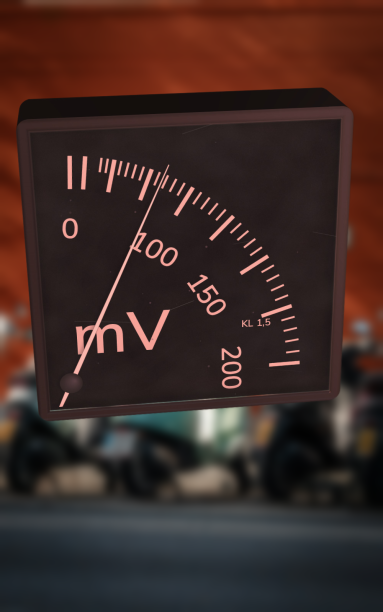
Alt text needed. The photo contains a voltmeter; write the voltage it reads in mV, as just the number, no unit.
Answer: 82.5
